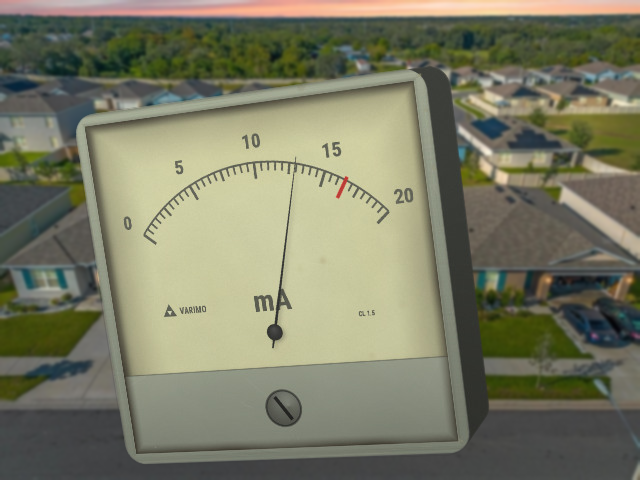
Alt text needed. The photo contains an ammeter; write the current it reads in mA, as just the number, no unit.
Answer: 13
